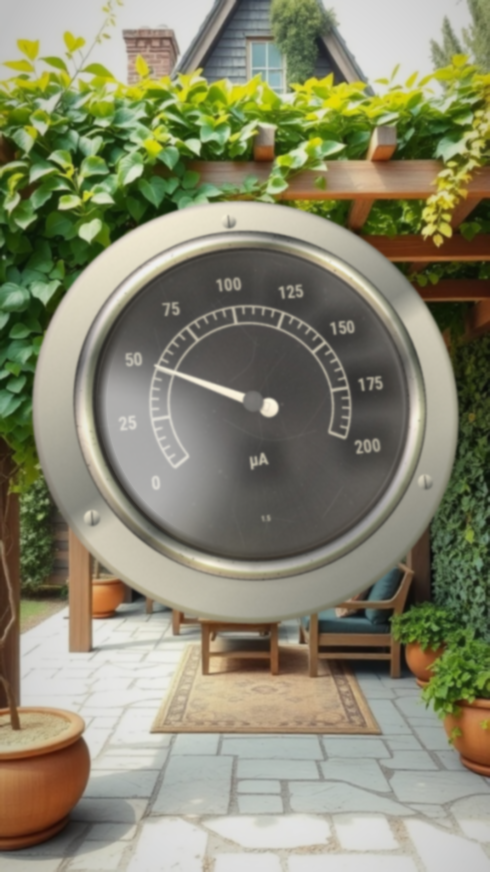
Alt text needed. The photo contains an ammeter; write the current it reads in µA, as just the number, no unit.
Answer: 50
